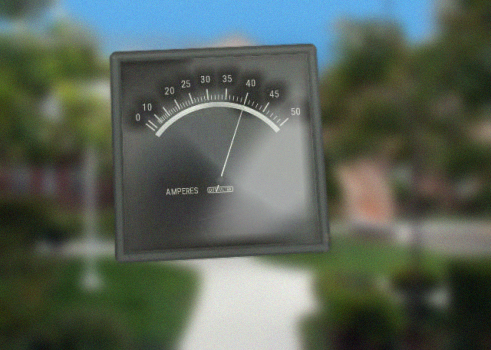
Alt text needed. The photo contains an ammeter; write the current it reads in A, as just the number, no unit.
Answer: 40
